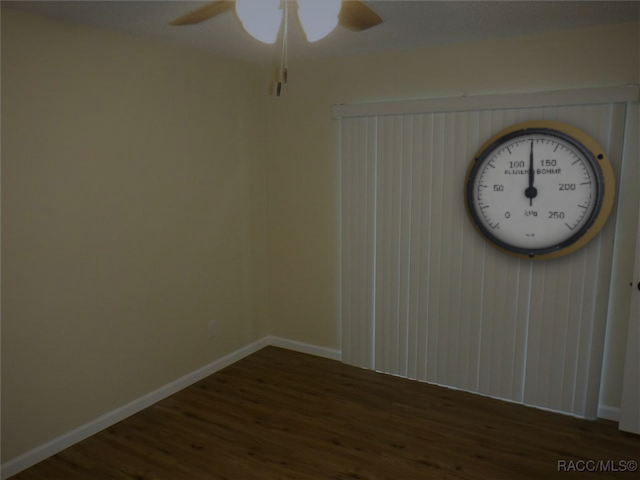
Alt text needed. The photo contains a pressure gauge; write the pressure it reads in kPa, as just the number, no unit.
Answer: 125
